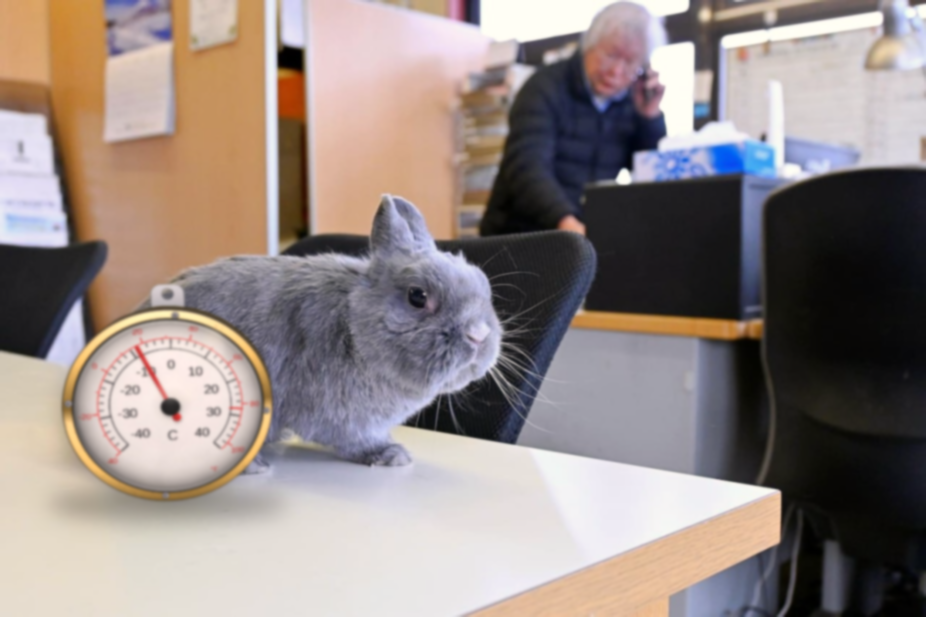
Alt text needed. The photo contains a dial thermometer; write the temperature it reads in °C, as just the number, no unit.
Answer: -8
